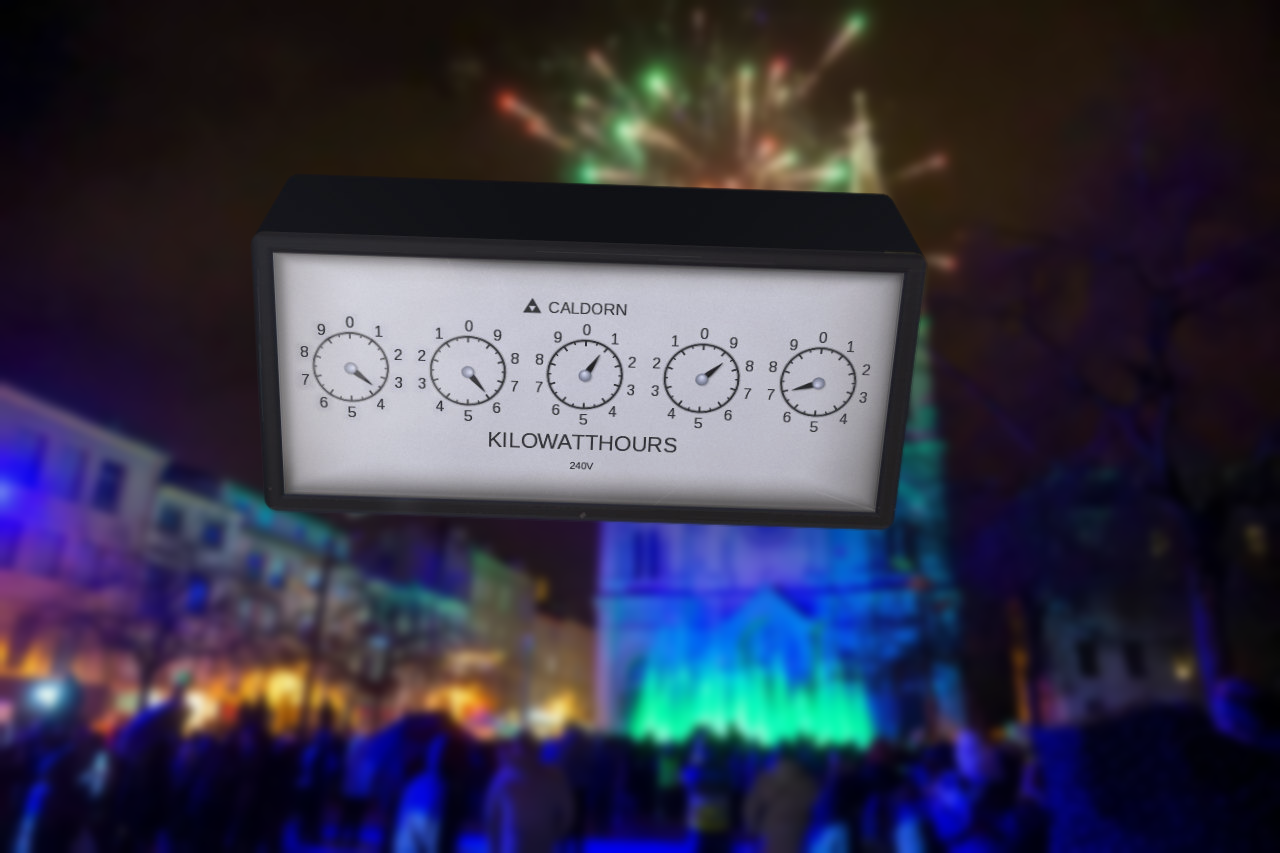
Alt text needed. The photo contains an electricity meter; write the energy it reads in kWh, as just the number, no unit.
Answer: 36087
